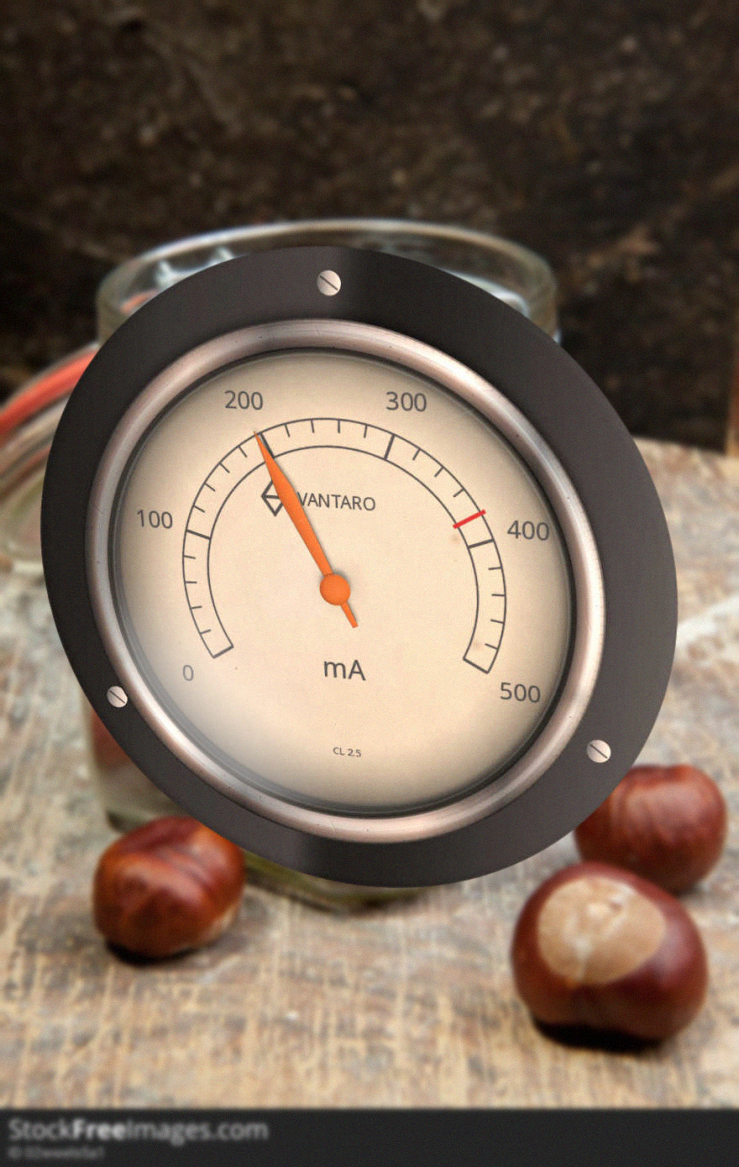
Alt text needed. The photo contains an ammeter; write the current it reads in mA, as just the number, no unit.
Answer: 200
